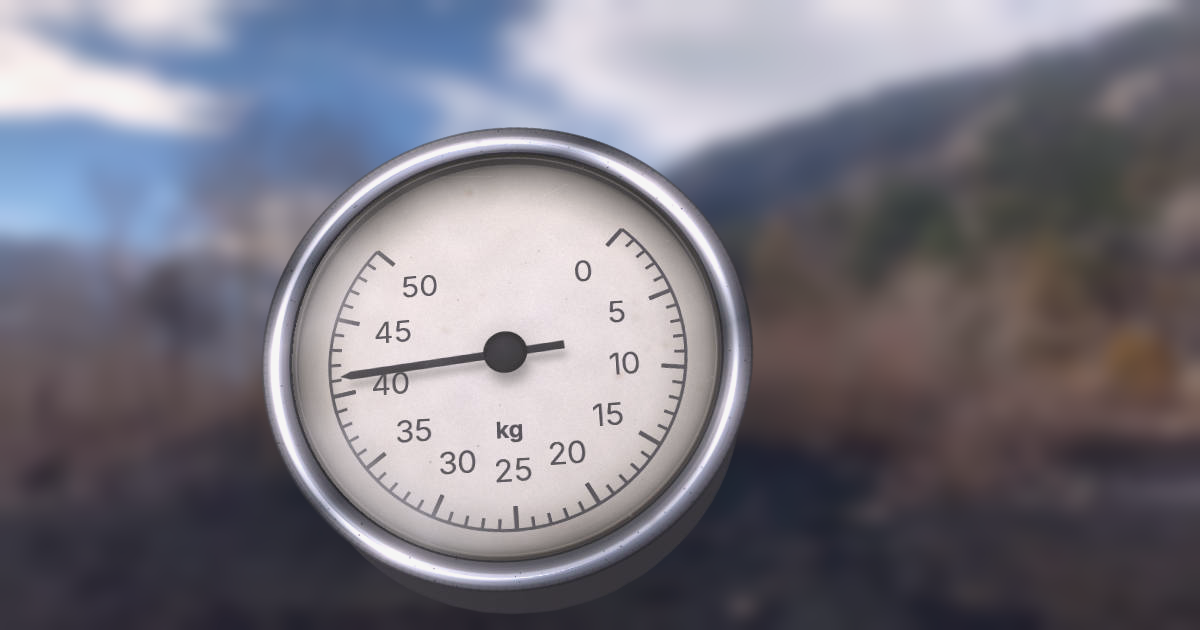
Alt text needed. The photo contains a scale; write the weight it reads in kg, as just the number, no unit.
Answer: 41
